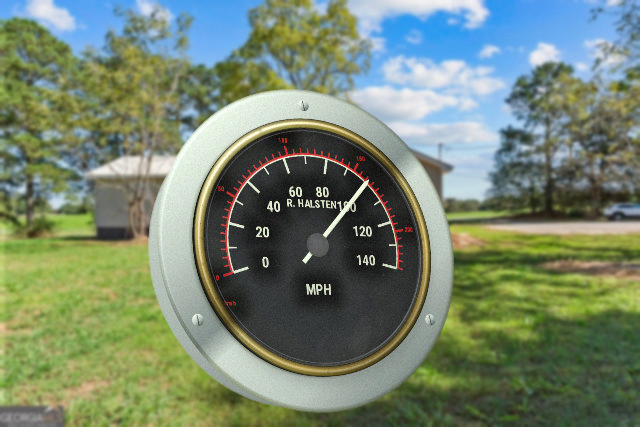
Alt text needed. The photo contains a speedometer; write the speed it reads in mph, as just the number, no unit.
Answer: 100
